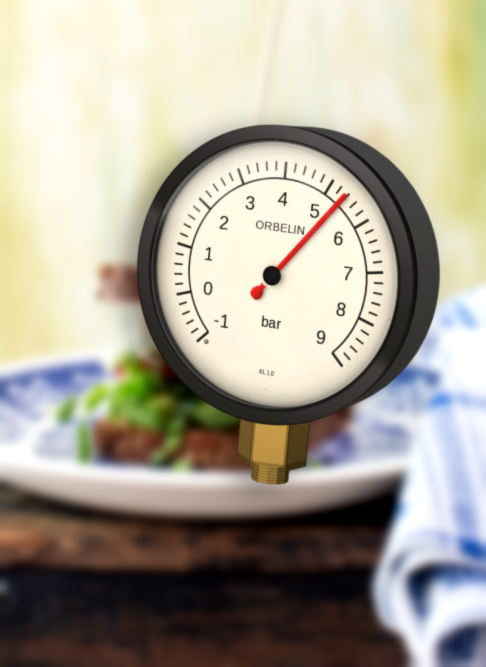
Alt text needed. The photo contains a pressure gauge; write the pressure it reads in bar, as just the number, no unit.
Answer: 5.4
